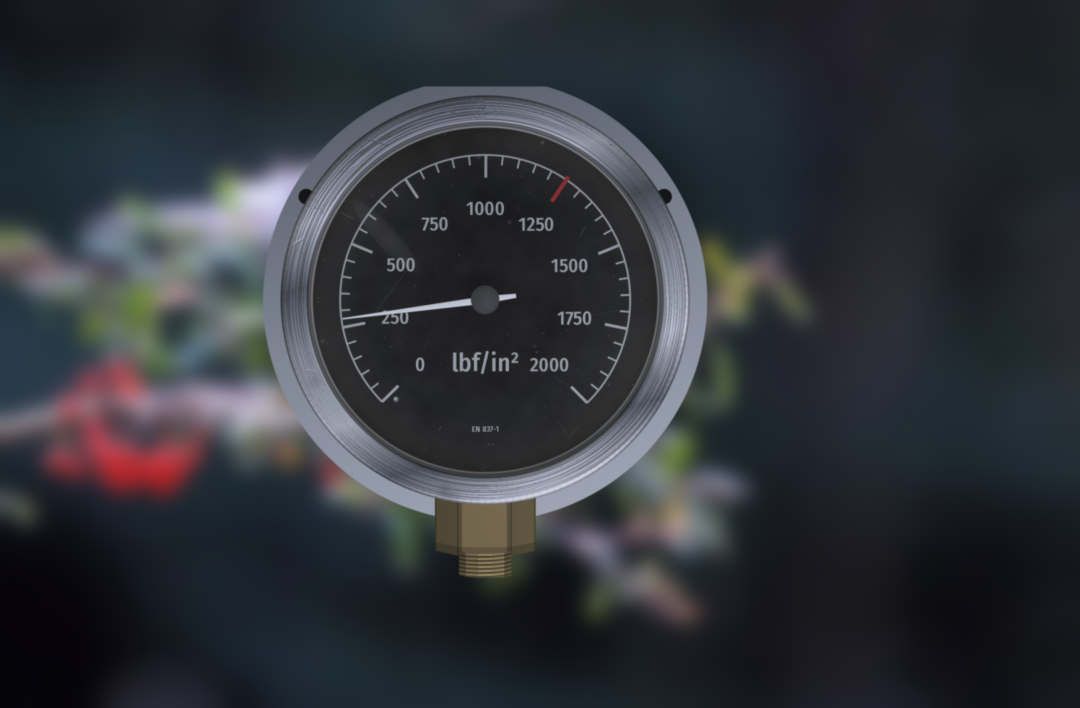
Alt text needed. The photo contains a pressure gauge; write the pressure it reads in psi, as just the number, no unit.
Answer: 275
